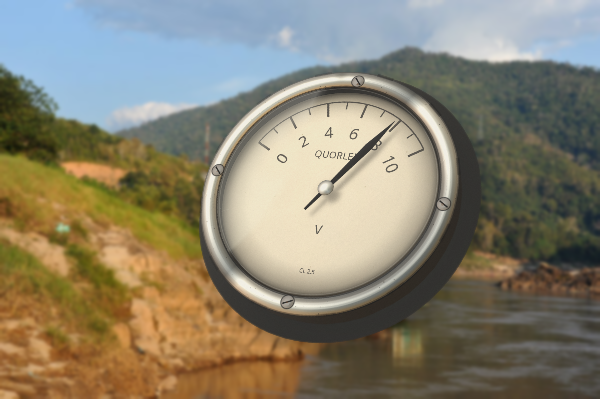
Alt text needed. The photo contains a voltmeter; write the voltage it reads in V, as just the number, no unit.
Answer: 8
